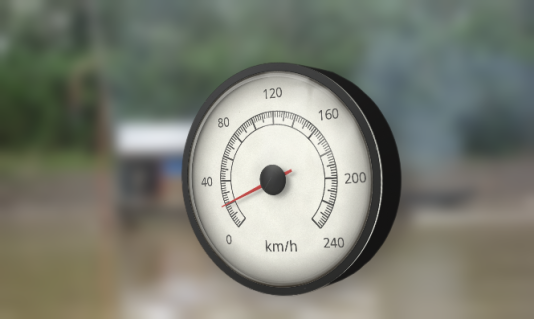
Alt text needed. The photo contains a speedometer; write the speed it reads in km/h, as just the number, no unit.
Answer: 20
